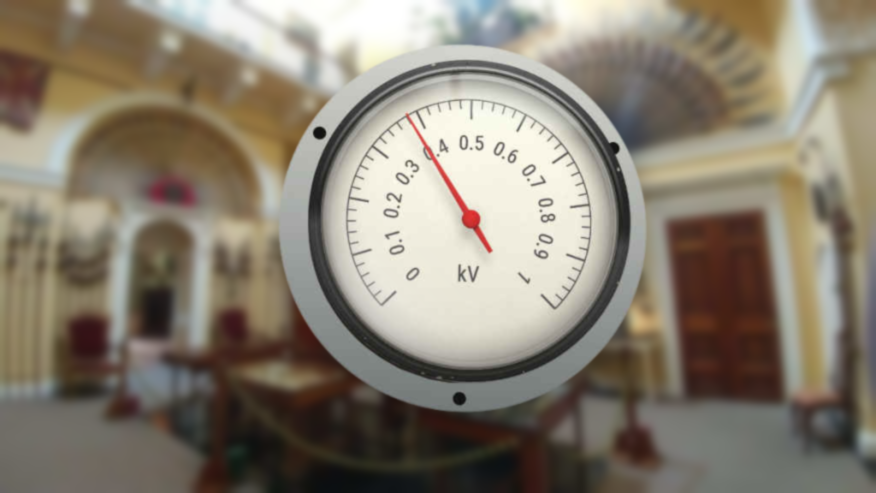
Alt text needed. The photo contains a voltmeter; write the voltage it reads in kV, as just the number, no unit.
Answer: 0.38
